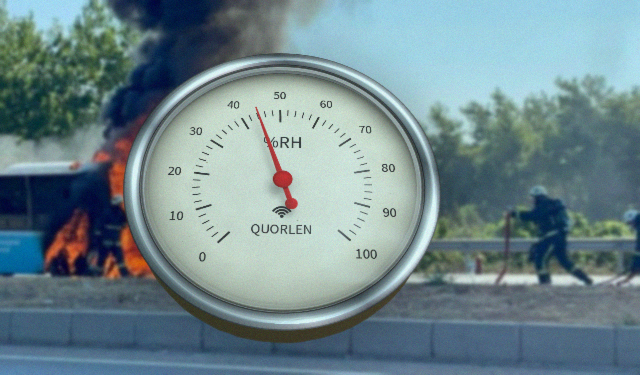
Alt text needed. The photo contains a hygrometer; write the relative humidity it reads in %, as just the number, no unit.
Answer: 44
